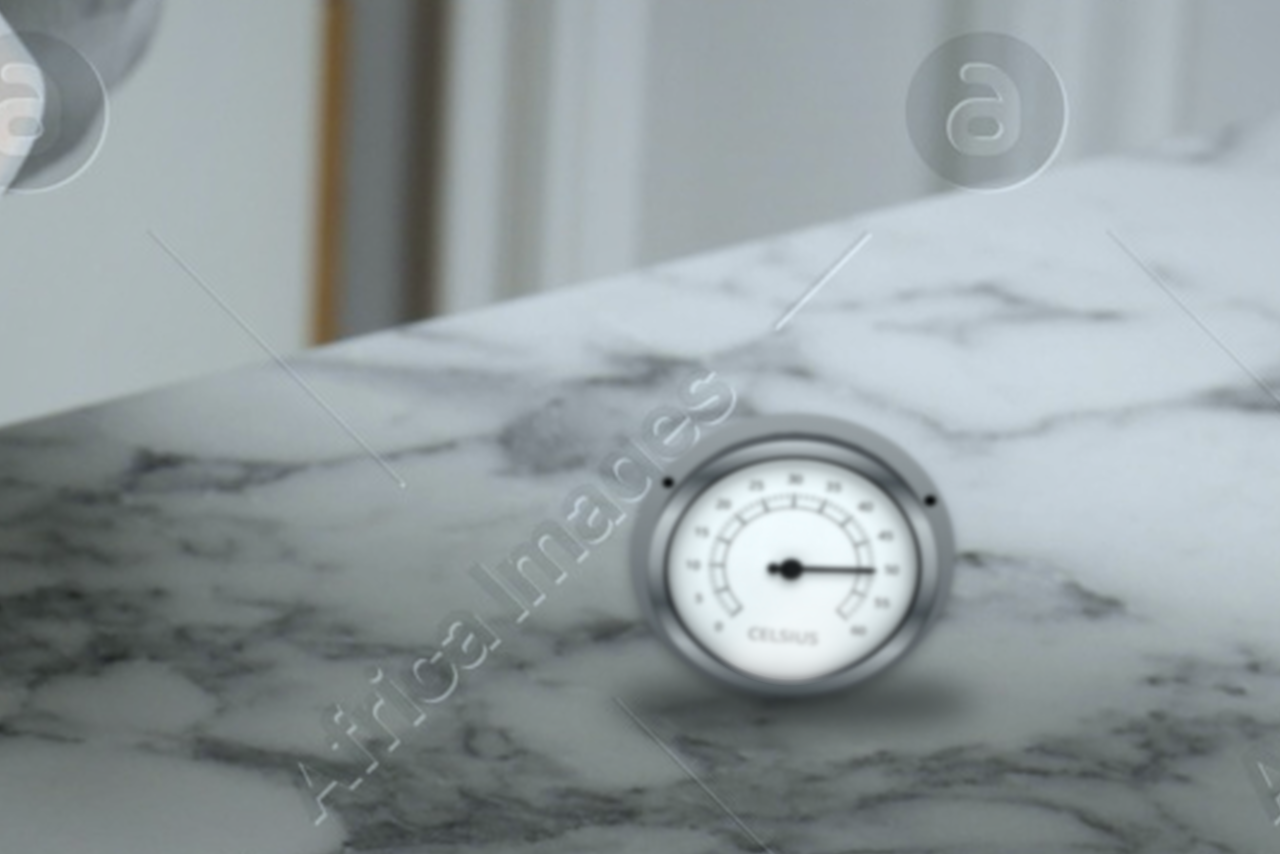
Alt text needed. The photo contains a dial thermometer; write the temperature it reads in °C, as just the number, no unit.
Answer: 50
